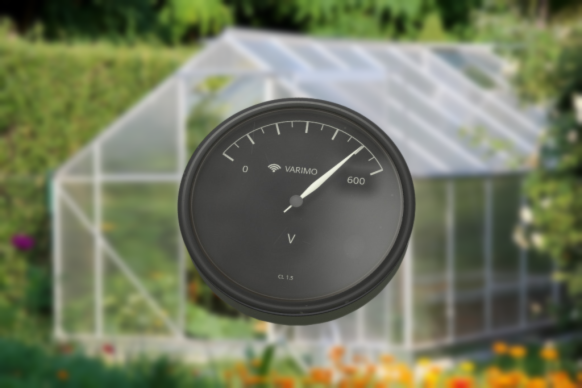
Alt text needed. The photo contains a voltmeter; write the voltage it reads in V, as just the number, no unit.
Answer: 500
